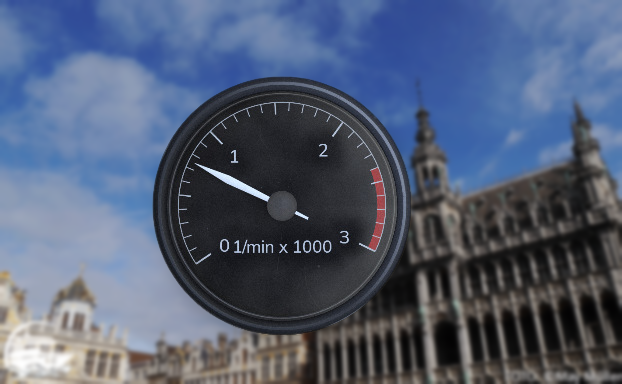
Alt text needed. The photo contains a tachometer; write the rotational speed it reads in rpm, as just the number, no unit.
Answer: 750
